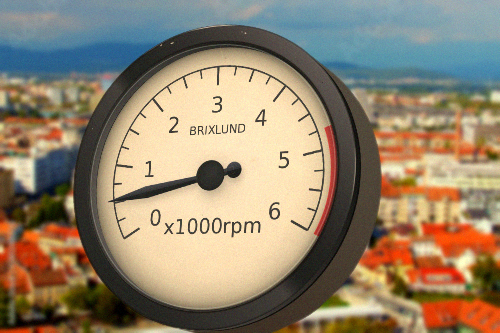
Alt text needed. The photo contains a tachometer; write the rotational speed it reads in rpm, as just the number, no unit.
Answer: 500
